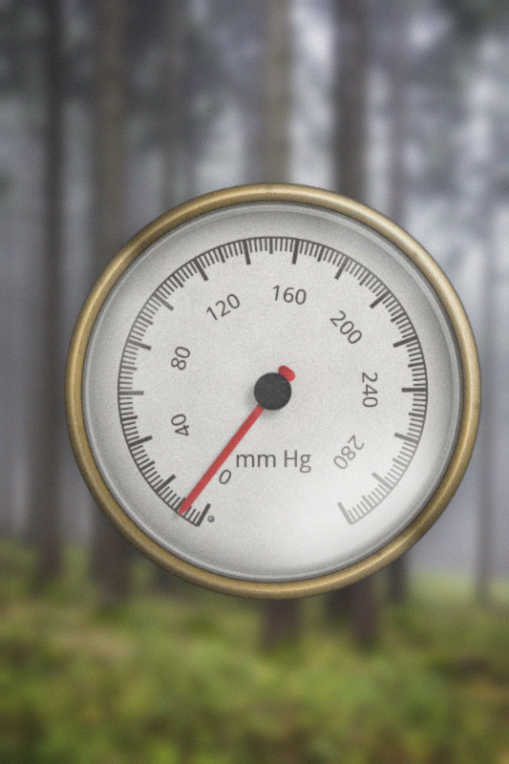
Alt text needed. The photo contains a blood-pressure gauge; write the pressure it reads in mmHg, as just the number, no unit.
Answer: 8
